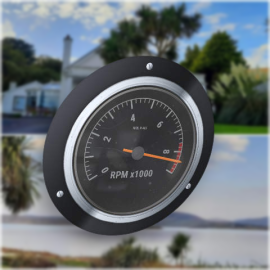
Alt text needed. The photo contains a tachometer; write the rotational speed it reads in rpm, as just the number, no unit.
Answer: 8400
